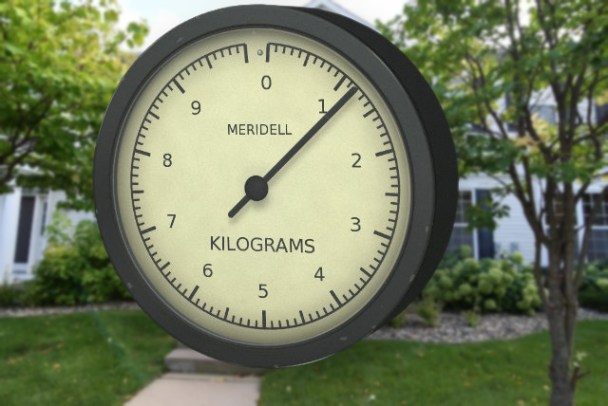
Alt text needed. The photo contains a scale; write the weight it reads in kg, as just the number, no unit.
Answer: 1.2
